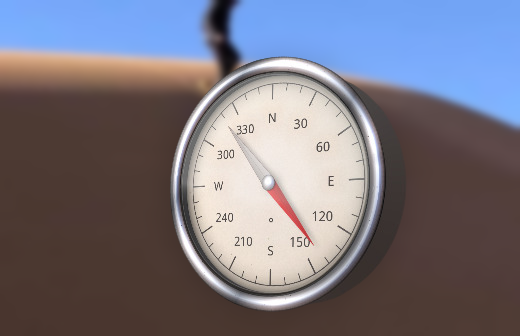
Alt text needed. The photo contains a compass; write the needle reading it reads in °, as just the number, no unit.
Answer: 140
